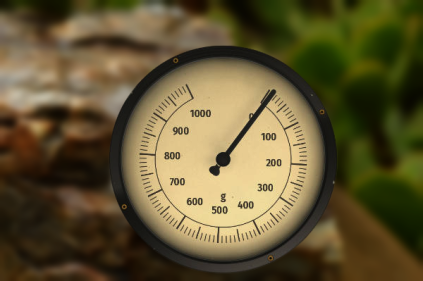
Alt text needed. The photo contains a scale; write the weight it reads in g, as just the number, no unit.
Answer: 10
